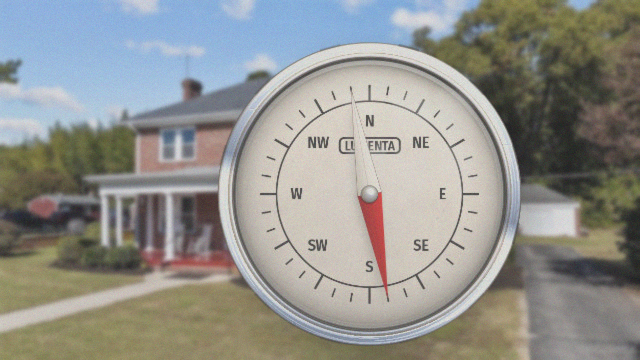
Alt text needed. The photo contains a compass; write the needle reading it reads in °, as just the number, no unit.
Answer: 170
